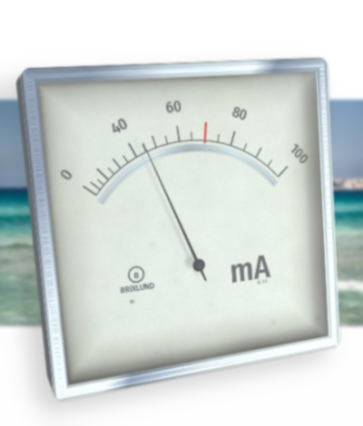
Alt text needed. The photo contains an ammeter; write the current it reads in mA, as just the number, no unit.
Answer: 45
